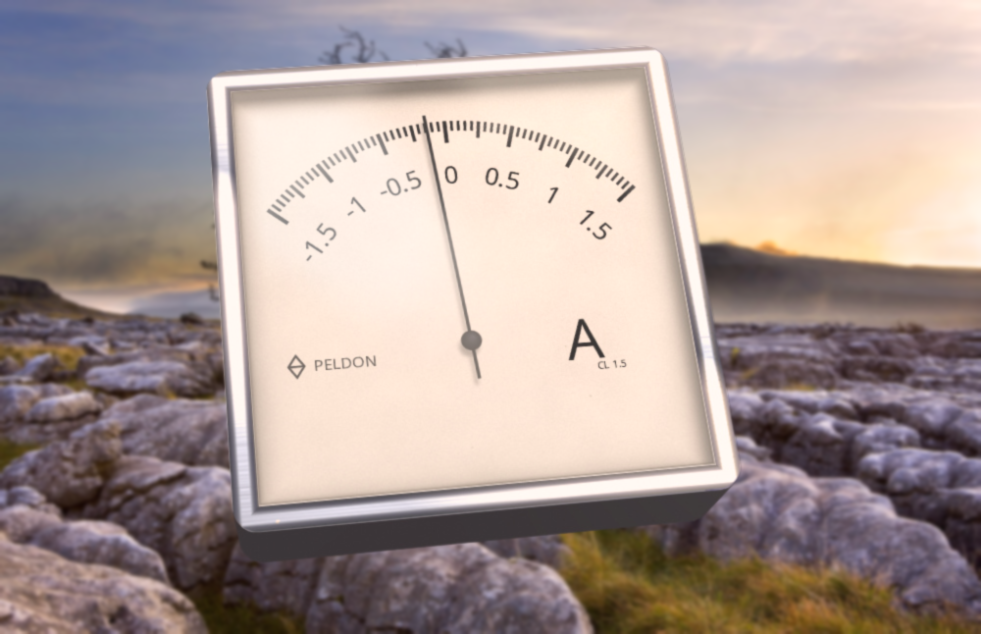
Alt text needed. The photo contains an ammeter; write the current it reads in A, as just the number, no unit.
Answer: -0.15
